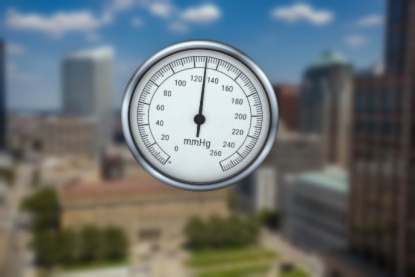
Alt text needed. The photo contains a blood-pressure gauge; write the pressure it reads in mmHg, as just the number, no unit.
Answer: 130
